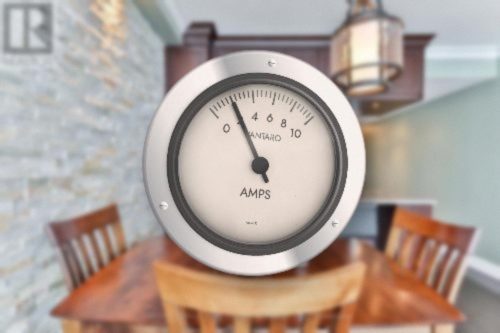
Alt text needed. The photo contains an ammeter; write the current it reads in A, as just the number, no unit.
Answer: 2
